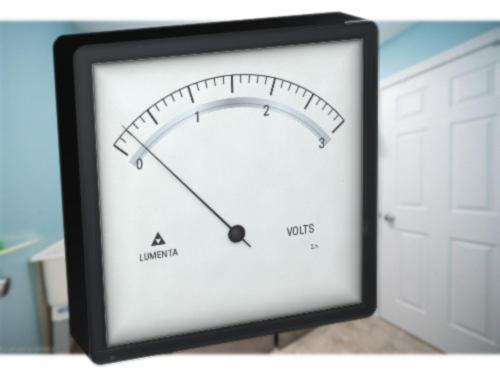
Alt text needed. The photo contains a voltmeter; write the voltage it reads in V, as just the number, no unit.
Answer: 0.2
